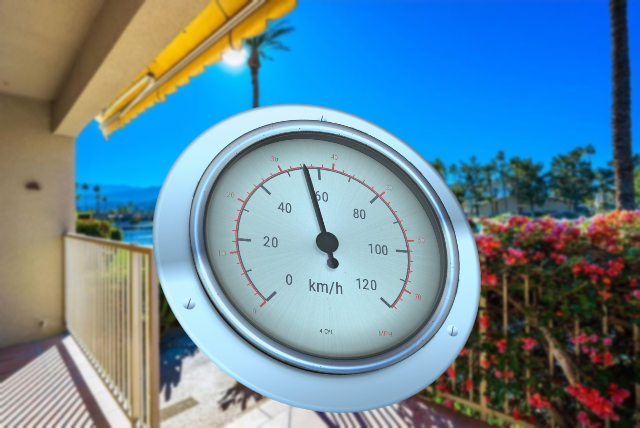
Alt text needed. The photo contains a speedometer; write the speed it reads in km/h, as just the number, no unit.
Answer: 55
